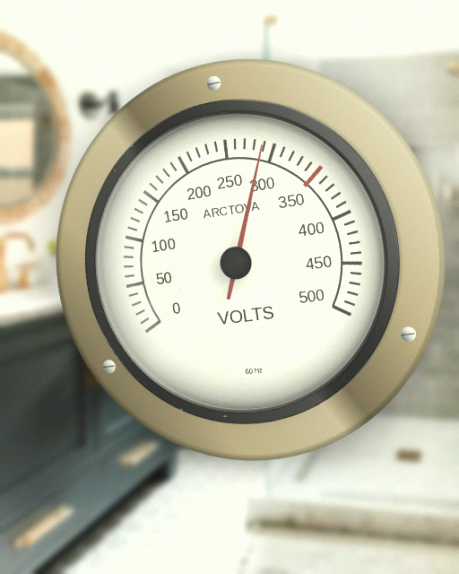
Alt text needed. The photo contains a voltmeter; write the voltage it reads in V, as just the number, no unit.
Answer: 290
